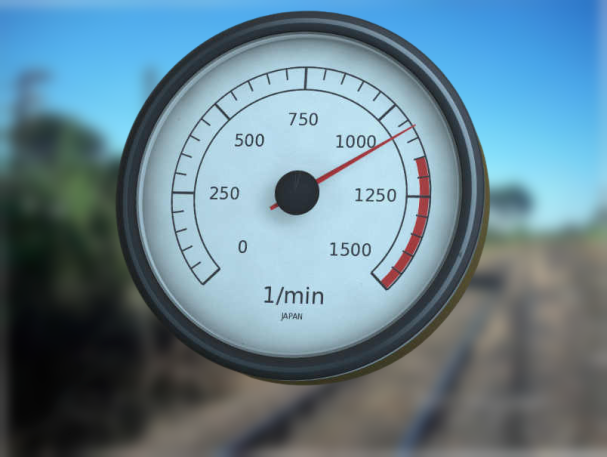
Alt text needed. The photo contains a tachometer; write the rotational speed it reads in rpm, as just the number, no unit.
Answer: 1075
